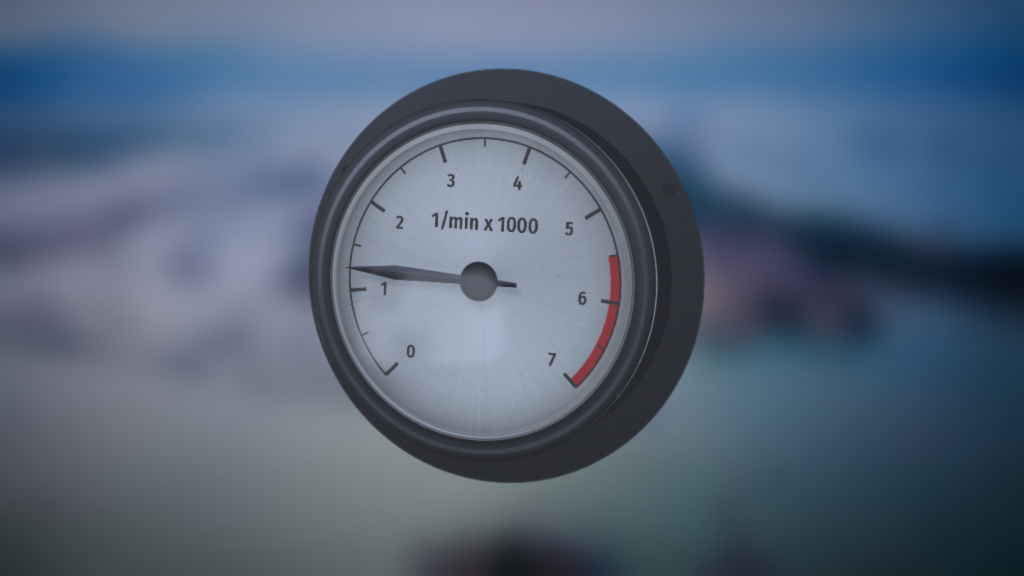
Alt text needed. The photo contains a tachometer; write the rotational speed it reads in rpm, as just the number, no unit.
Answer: 1250
